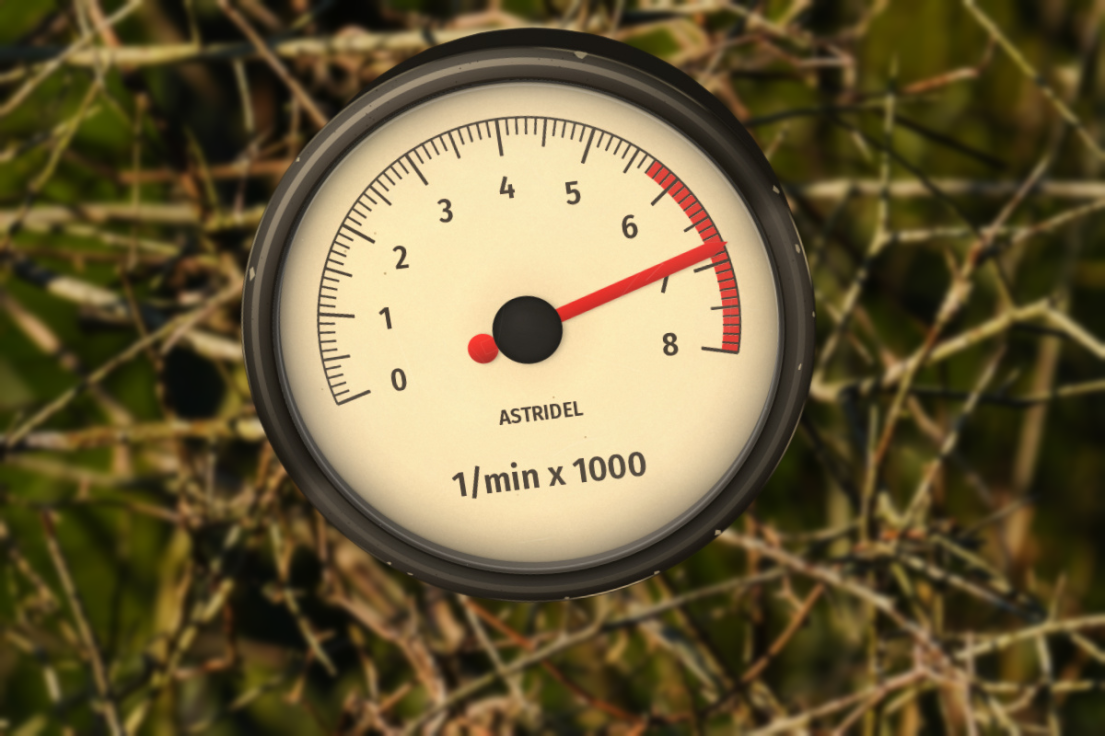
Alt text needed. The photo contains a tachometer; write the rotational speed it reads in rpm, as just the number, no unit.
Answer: 6800
